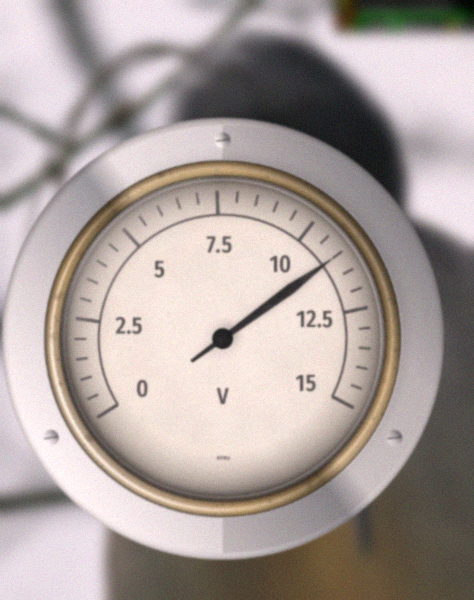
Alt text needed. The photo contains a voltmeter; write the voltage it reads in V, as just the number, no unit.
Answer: 11
